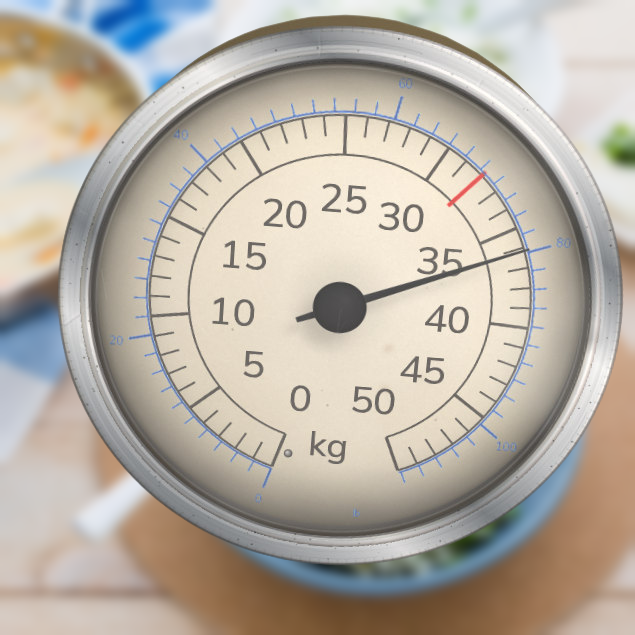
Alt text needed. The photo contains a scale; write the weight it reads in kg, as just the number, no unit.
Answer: 36
